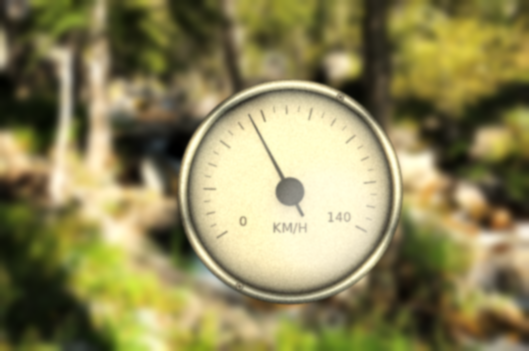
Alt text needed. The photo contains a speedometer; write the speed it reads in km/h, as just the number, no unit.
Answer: 55
